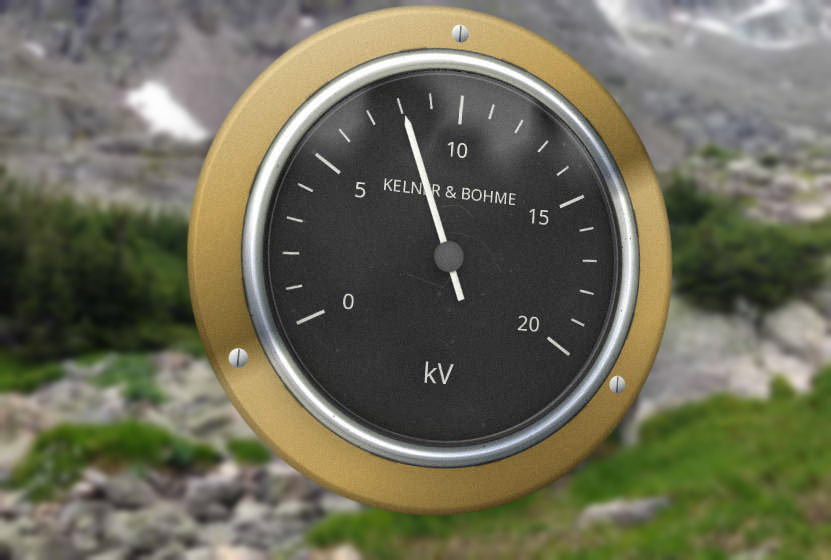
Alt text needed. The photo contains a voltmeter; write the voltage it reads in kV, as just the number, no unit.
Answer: 8
